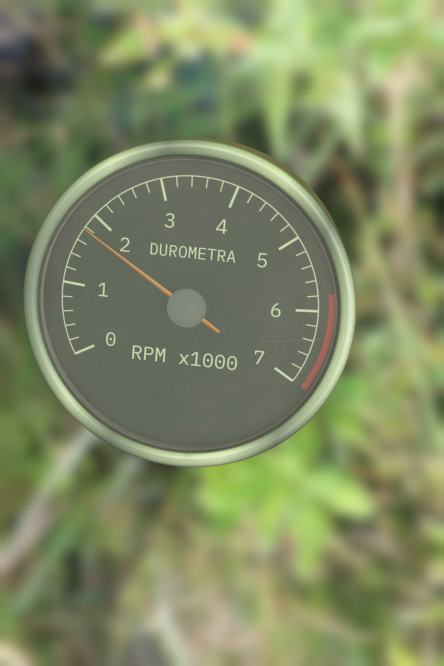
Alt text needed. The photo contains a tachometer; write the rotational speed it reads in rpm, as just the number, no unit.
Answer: 1800
